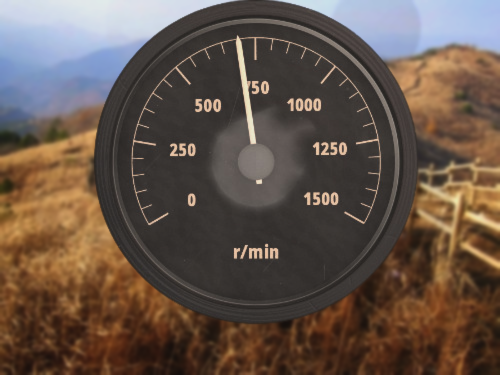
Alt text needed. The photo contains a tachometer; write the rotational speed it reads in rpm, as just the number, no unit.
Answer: 700
